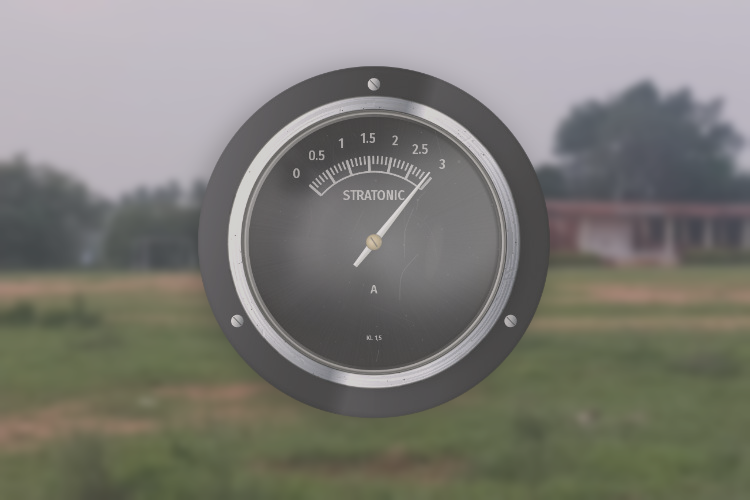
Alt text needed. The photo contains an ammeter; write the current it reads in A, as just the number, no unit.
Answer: 2.9
